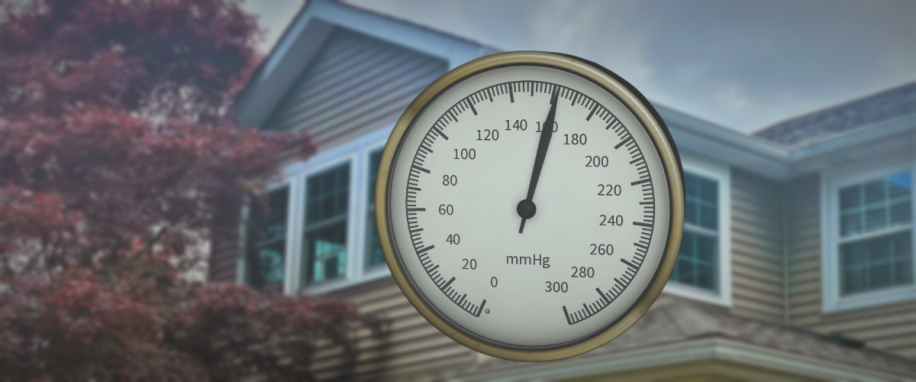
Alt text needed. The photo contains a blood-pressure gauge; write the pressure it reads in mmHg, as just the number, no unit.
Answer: 162
